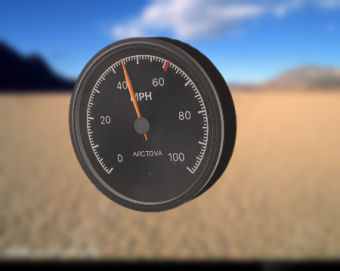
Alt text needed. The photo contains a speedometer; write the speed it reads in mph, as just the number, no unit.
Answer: 45
